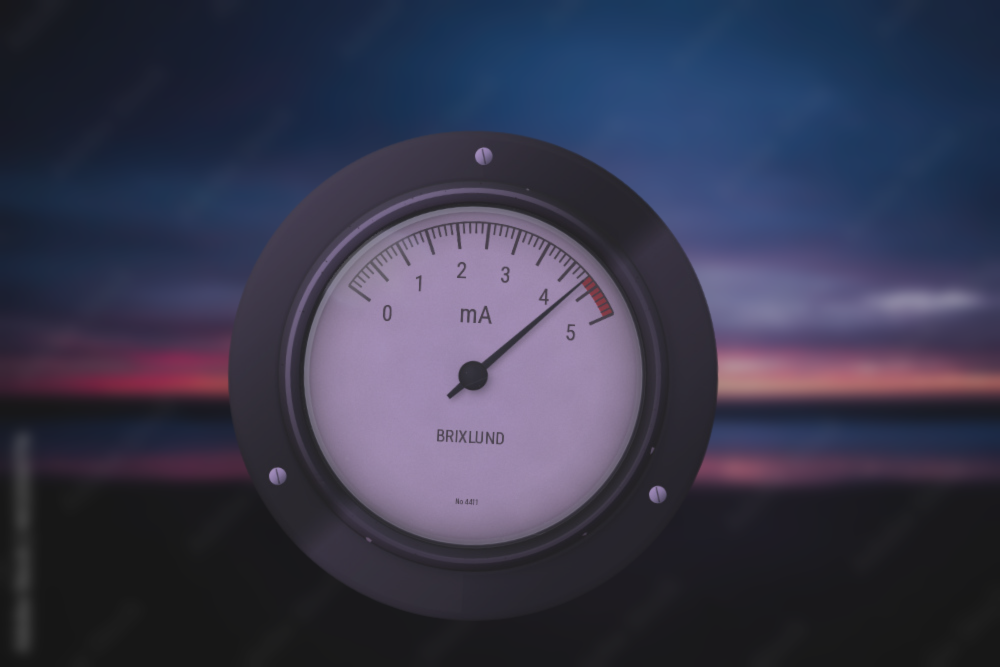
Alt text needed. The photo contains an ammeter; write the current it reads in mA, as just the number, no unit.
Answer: 4.3
